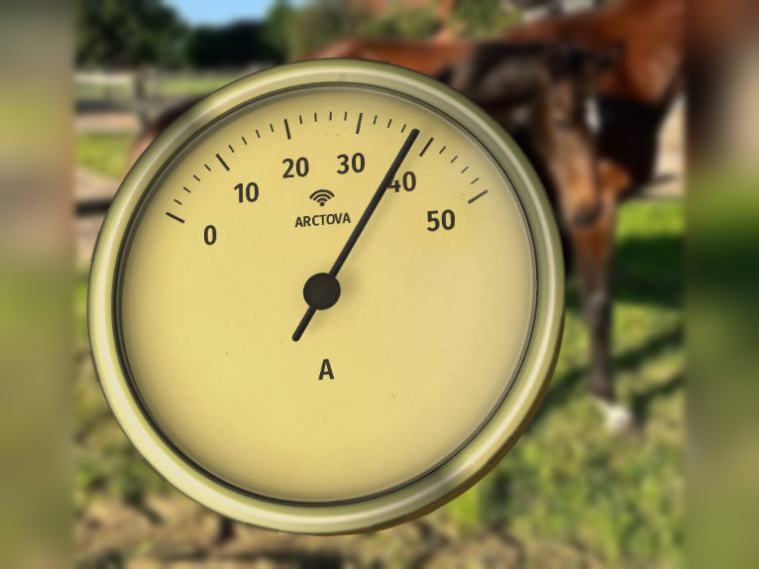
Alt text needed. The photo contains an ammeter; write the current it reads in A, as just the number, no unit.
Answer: 38
